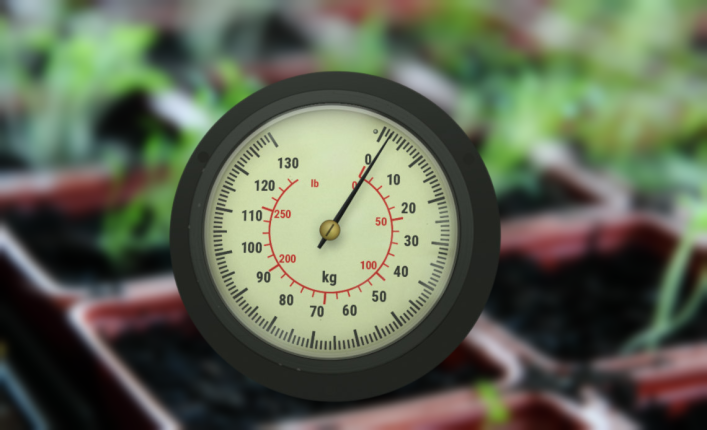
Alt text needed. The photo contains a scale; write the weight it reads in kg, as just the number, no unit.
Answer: 2
